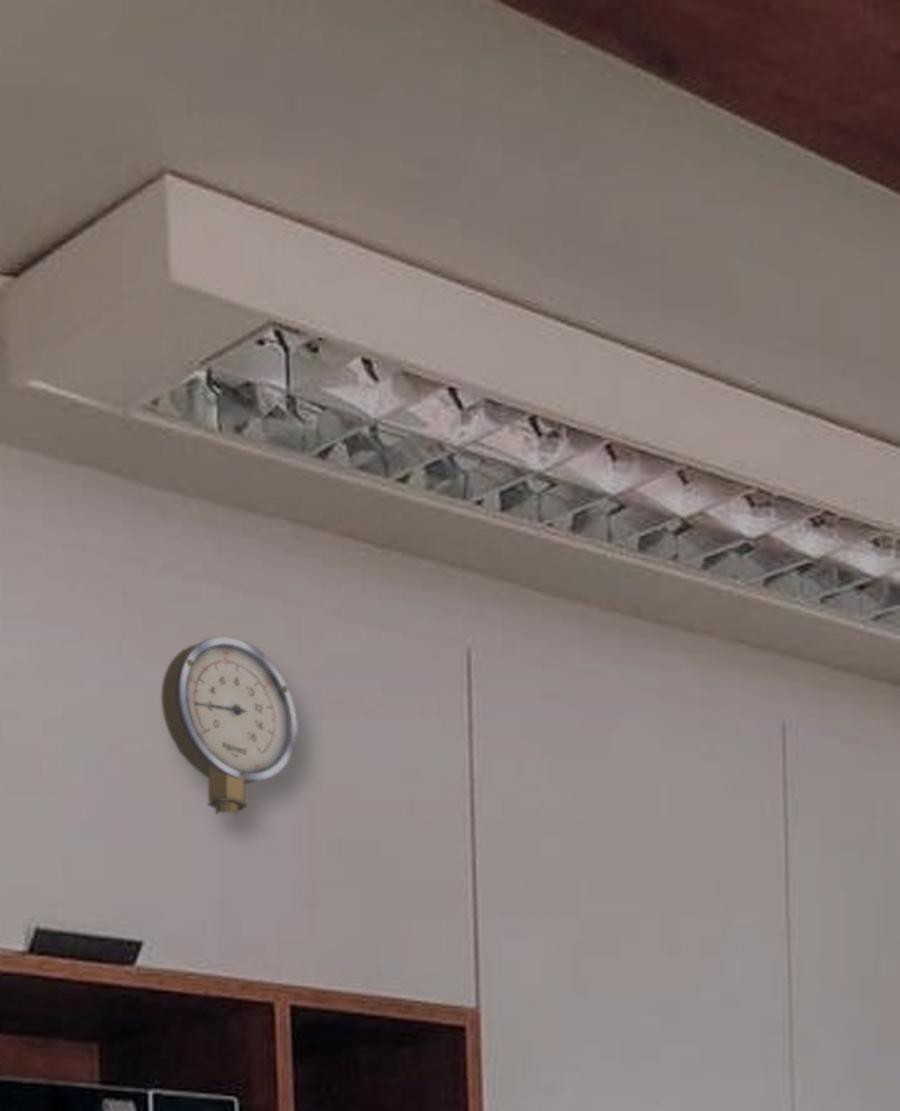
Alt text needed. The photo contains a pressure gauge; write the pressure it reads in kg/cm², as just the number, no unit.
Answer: 2
